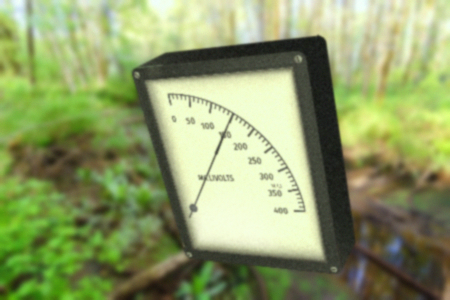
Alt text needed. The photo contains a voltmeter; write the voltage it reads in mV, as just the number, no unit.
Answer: 150
